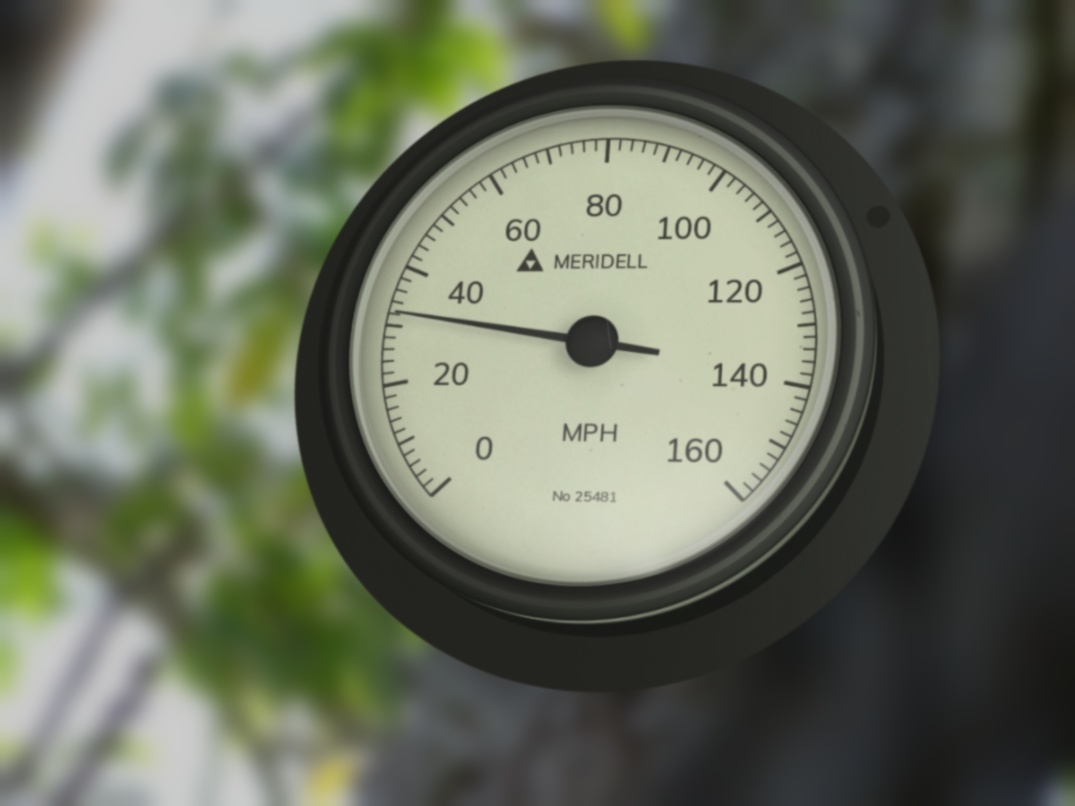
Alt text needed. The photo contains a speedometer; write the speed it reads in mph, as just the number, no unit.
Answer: 32
